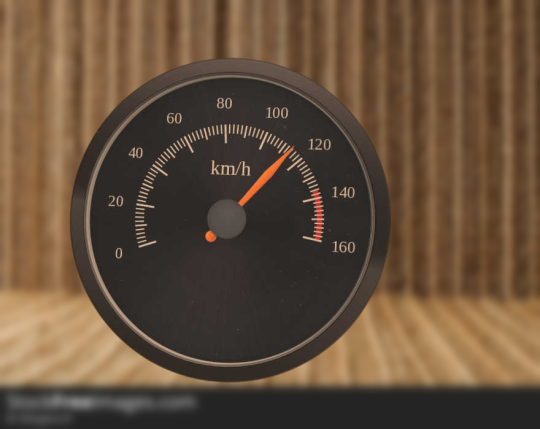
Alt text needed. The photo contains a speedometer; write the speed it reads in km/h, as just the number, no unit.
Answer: 114
